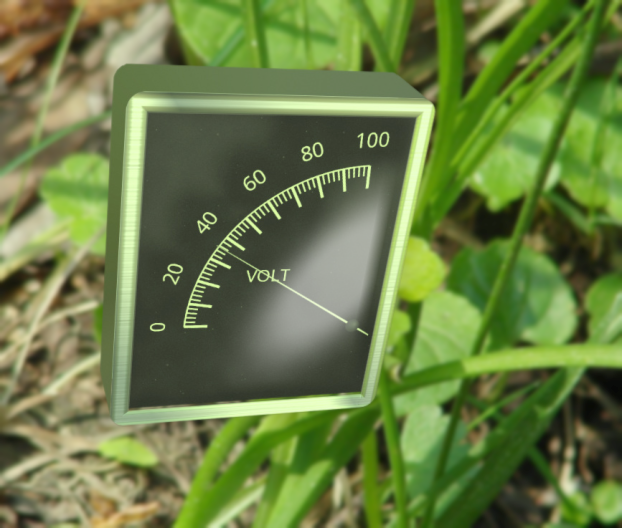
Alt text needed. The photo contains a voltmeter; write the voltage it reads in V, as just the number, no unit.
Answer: 36
